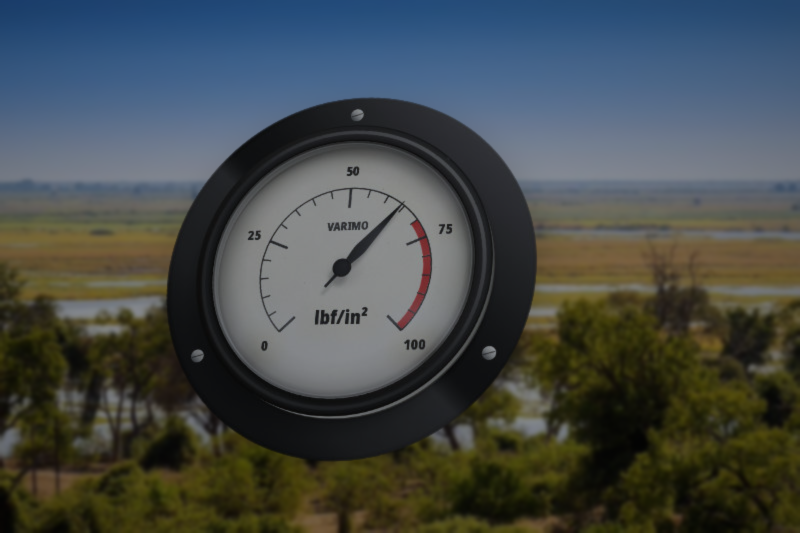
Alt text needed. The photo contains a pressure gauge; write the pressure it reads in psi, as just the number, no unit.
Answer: 65
